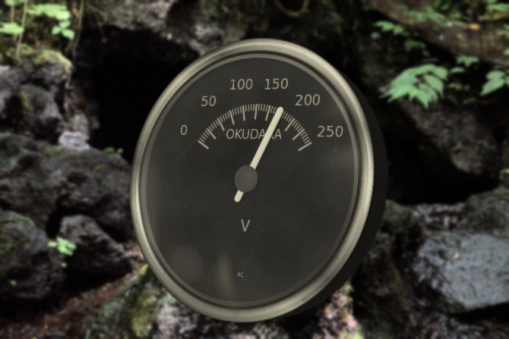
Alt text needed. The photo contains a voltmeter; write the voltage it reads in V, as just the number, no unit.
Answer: 175
